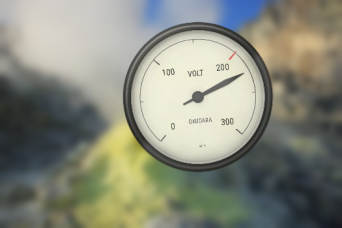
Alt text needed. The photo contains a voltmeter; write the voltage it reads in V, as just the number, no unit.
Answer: 225
